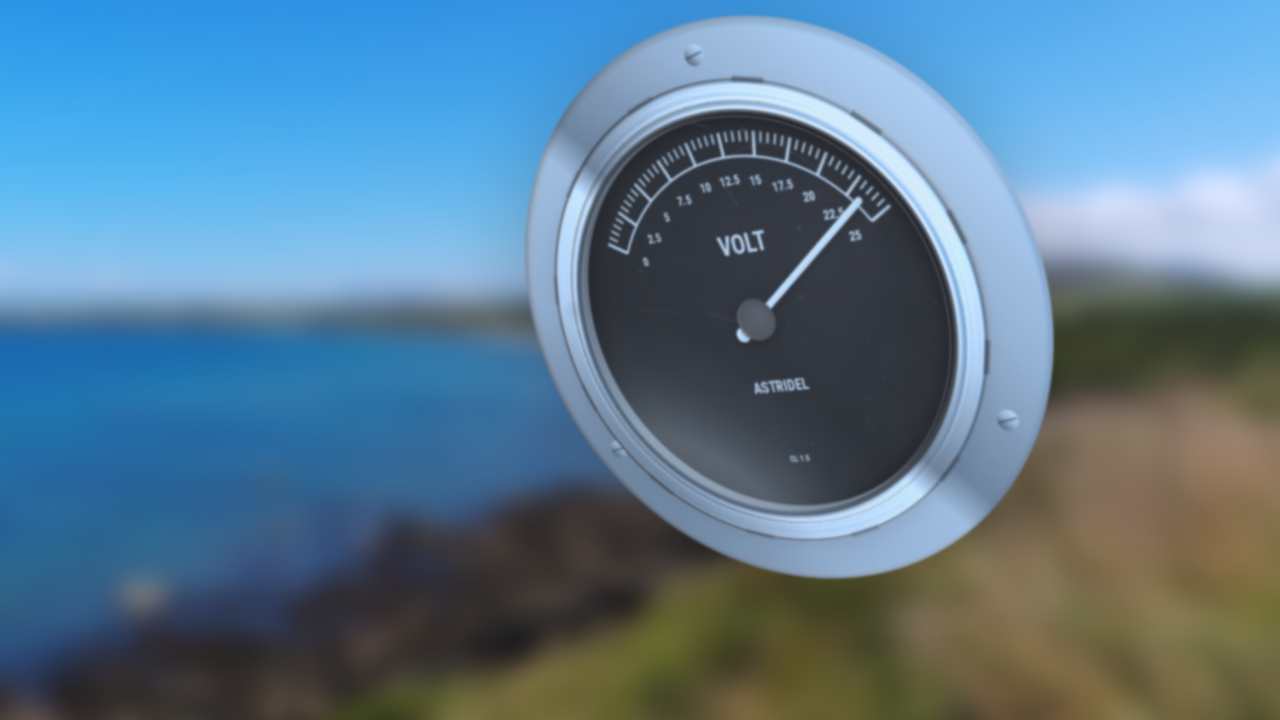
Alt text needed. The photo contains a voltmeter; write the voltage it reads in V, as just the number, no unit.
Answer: 23.5
